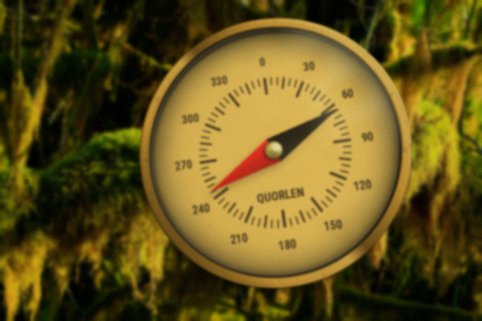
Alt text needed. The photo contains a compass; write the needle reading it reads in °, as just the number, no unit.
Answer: 245
